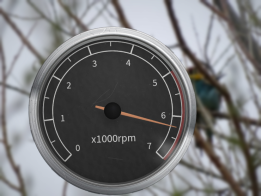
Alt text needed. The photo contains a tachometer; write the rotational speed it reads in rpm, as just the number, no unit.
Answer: 6250
